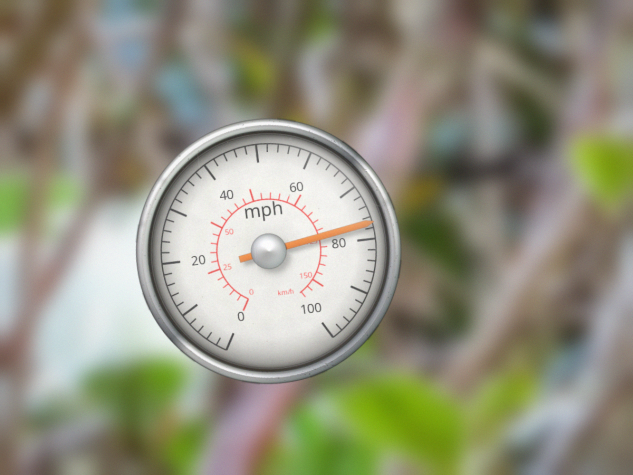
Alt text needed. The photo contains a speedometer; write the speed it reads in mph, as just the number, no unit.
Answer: 77
